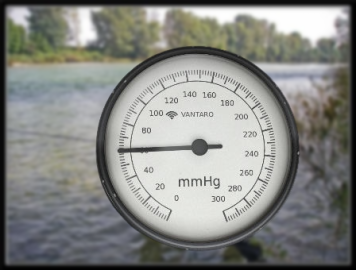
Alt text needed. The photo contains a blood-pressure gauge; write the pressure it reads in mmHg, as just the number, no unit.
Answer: 60
